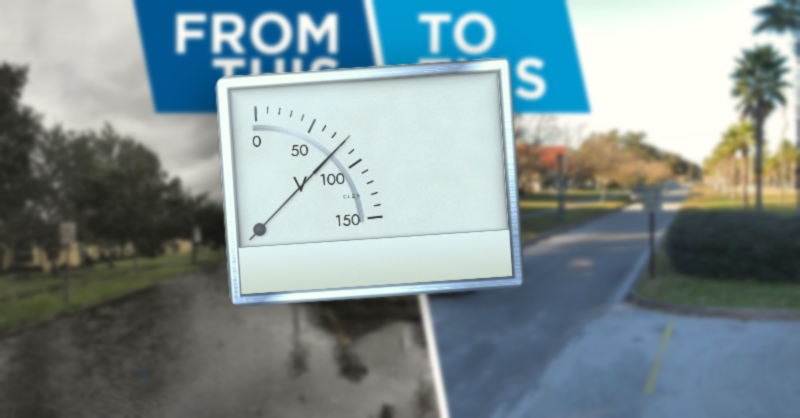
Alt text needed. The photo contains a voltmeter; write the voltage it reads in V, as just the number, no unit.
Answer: 80
